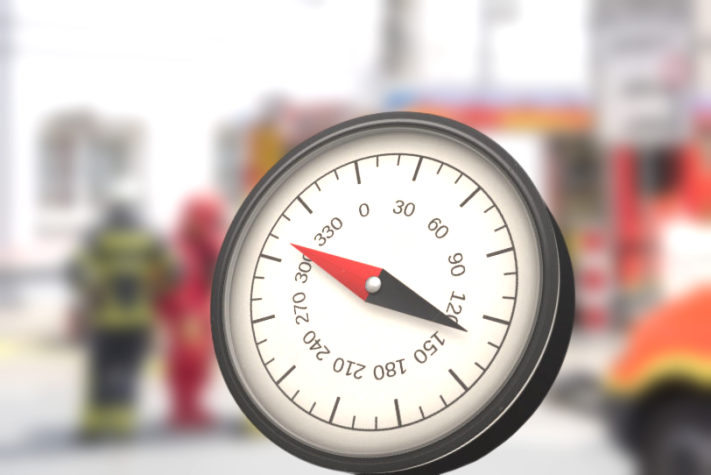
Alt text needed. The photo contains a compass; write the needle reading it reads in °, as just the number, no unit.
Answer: 310
